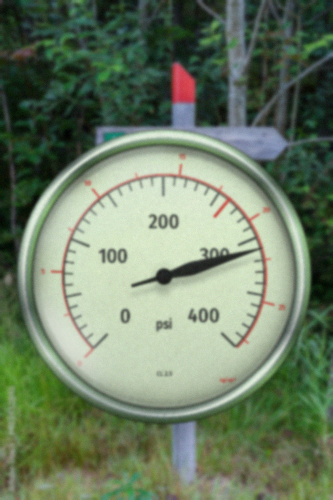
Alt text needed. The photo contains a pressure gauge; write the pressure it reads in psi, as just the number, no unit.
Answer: 310
